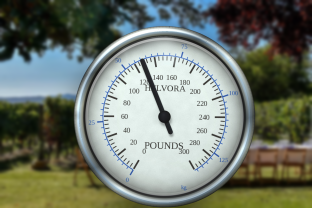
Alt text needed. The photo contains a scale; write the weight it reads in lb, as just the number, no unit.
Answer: 128
